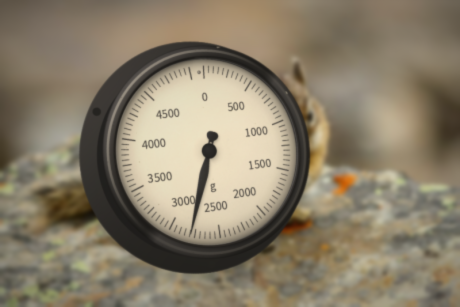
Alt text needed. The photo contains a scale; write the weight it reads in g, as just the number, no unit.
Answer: 2800
